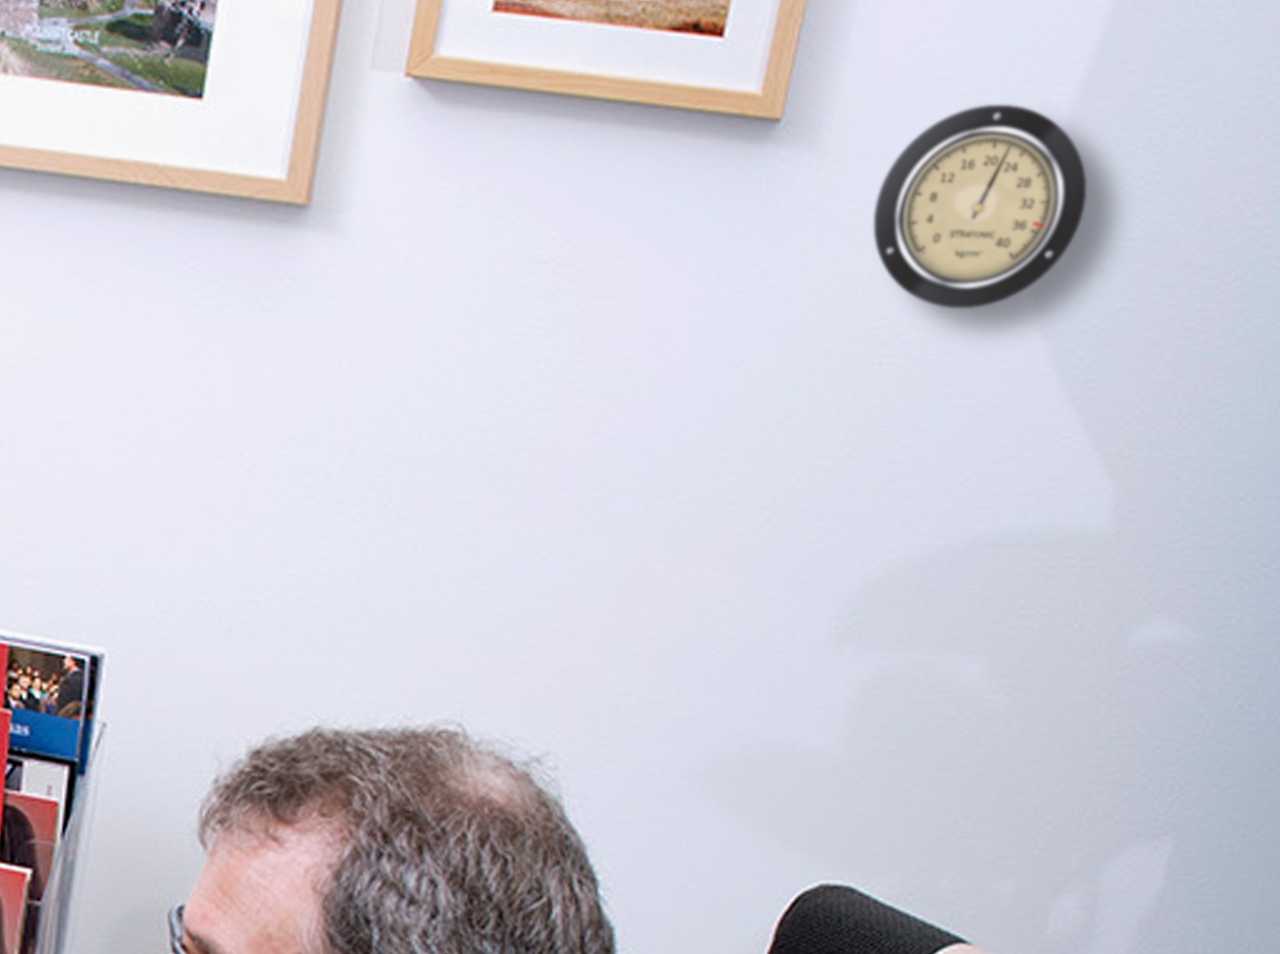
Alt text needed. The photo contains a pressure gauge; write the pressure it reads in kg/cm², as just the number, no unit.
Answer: 22
